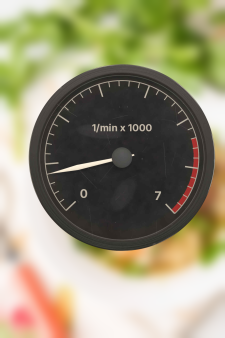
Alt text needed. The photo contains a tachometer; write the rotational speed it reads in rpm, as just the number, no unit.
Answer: 800
